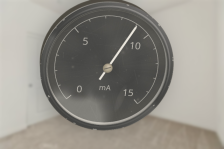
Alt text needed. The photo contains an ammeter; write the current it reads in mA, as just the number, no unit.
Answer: 9
